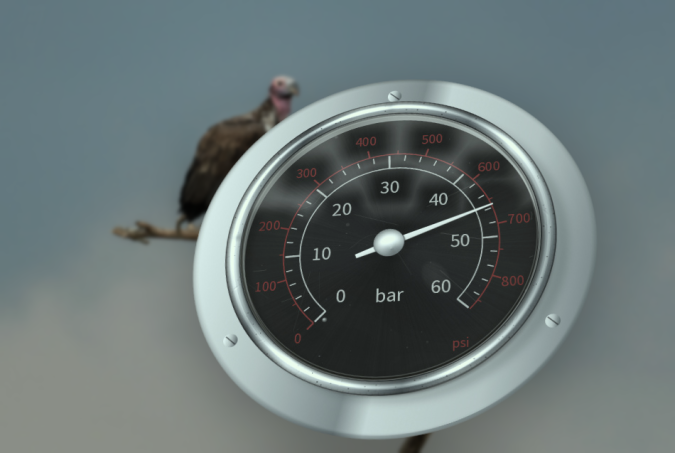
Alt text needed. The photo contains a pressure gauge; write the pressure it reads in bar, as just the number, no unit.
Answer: 46
